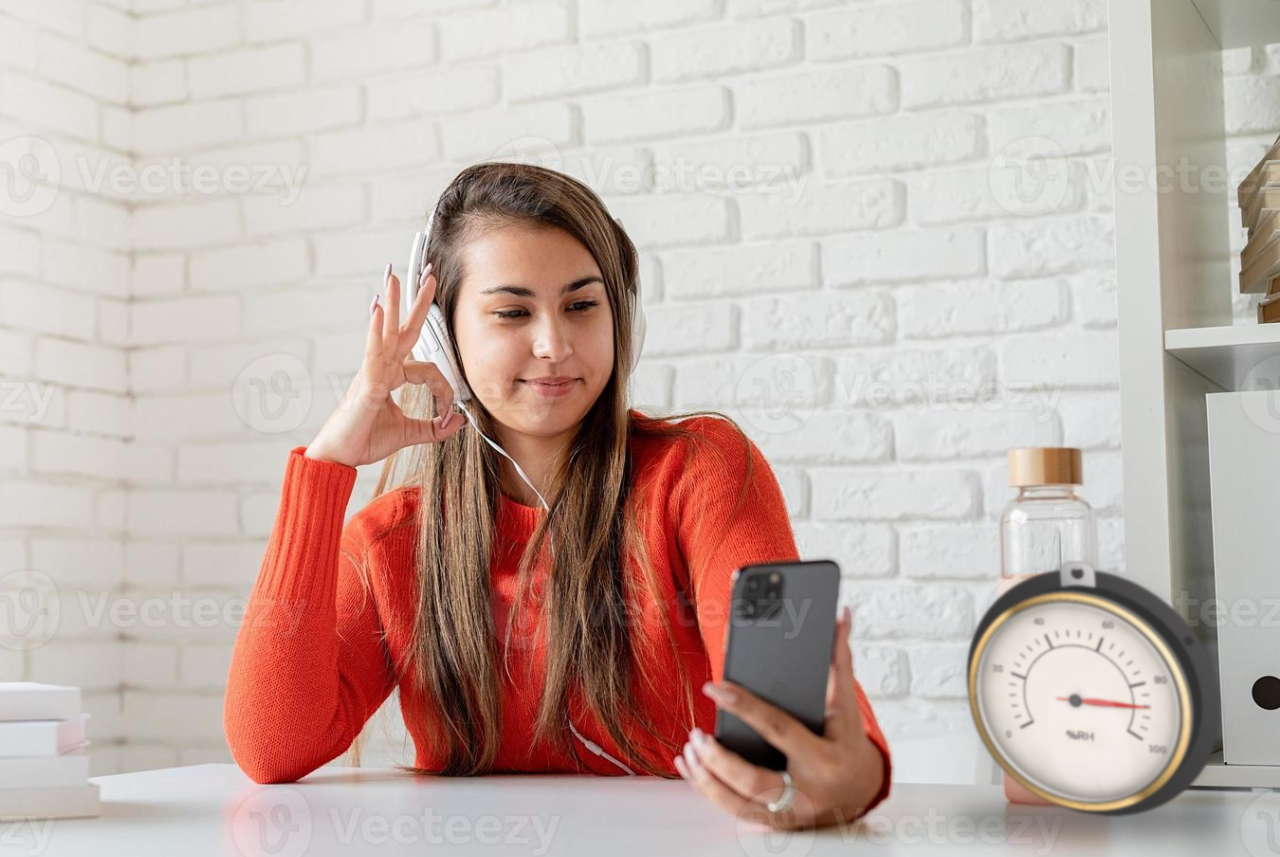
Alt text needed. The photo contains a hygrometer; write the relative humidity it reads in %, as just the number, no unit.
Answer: 88
